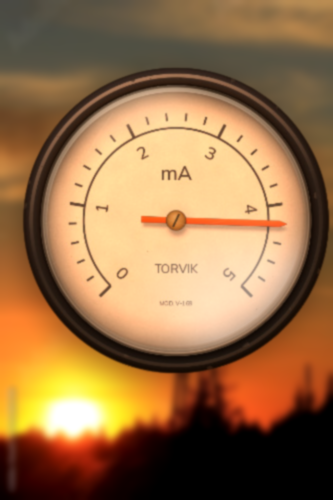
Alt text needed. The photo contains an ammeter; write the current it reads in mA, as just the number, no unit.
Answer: 4.2
